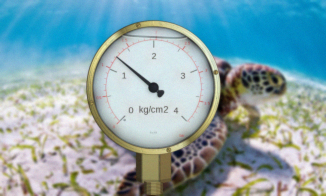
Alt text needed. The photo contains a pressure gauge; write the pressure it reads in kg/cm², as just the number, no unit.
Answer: 1.25
